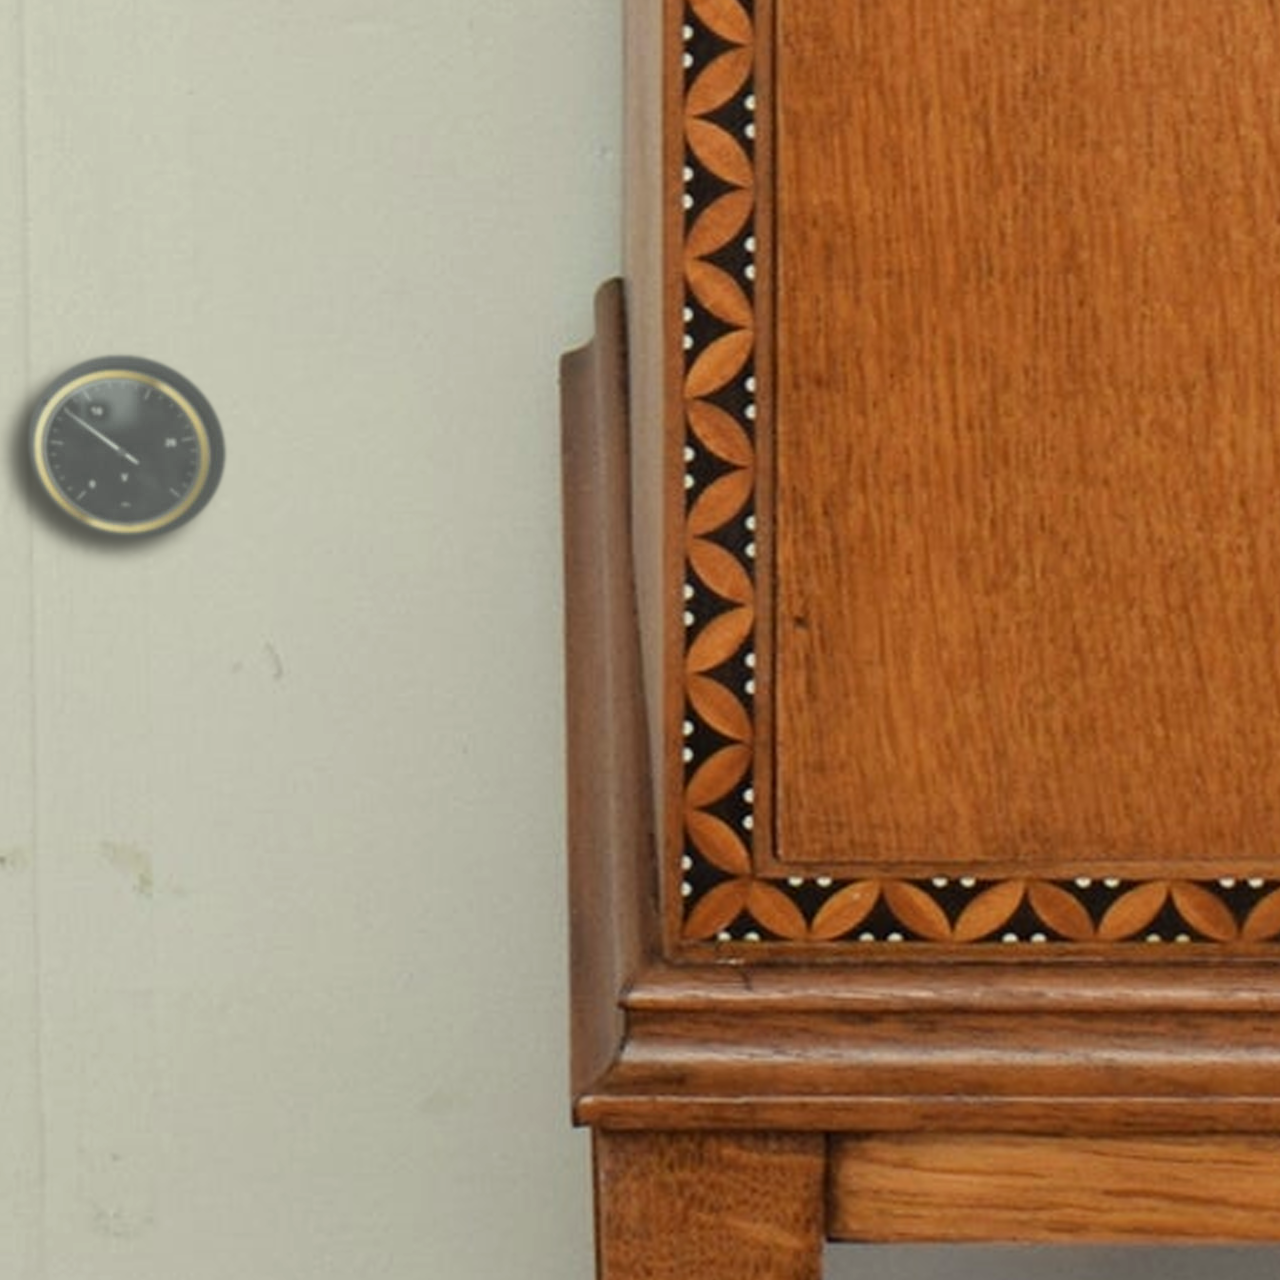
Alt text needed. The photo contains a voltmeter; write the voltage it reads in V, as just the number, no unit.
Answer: 8
